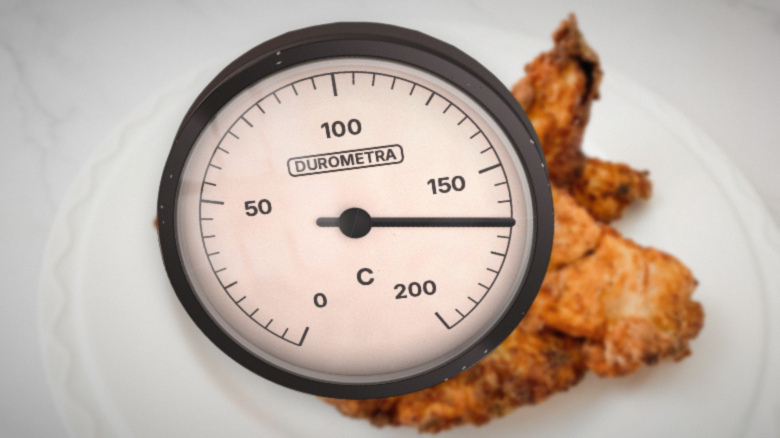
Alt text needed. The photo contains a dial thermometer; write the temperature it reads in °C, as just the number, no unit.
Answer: 165
